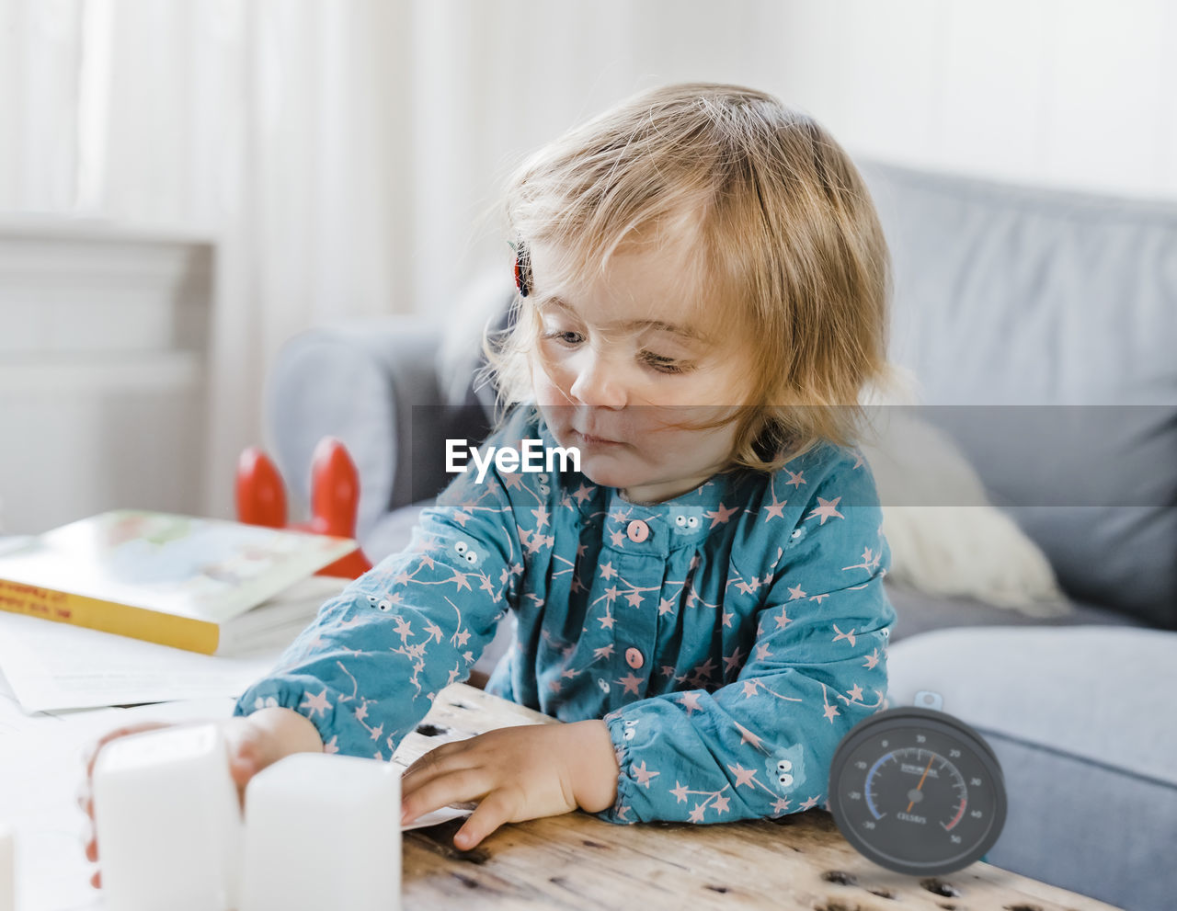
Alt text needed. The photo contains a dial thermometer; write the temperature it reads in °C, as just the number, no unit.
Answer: 15
